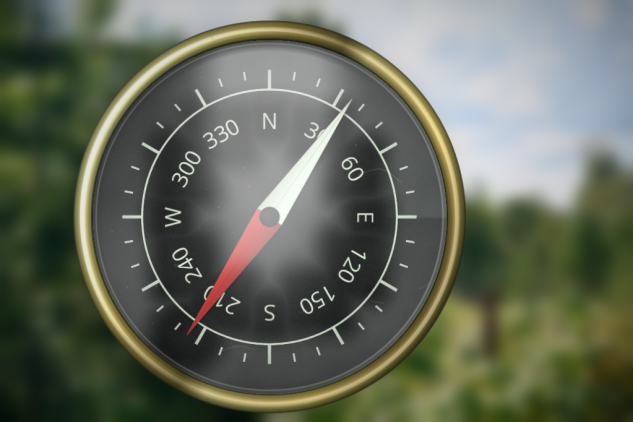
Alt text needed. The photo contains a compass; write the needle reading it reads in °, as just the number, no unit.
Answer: 215
